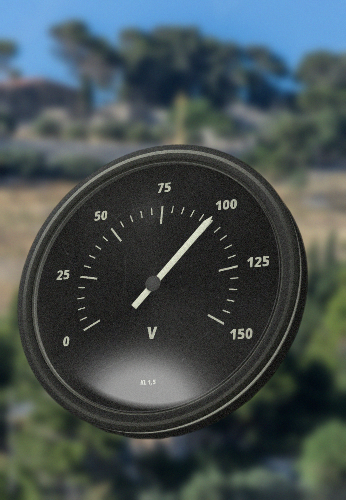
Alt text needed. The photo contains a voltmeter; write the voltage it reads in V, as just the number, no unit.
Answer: 100
